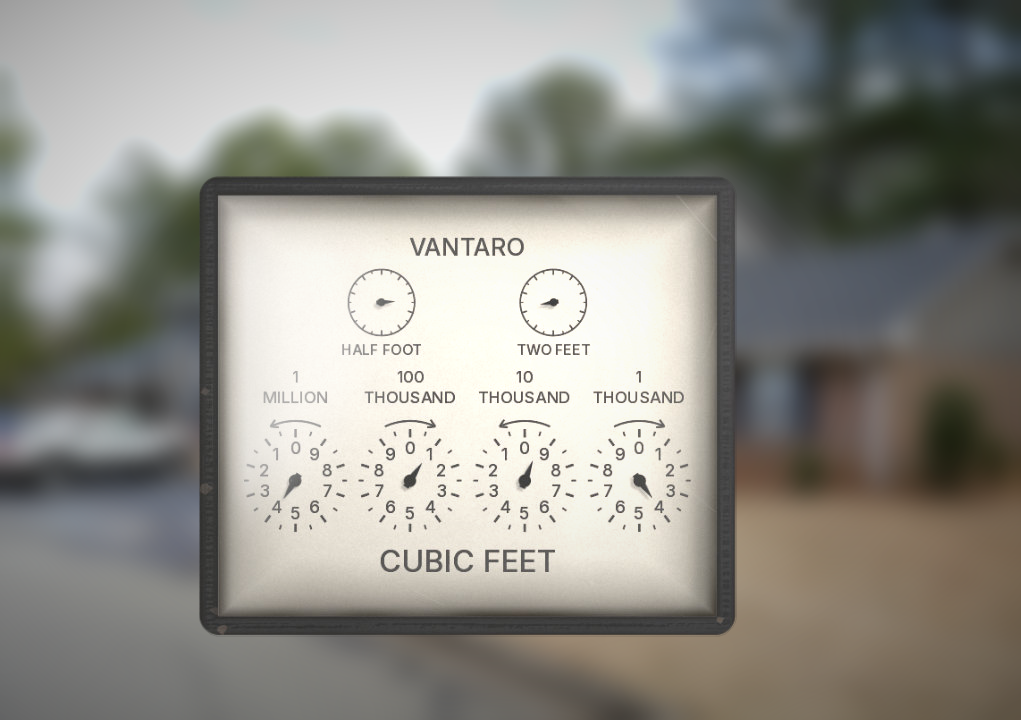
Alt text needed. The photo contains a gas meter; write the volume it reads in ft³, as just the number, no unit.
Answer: 409400
